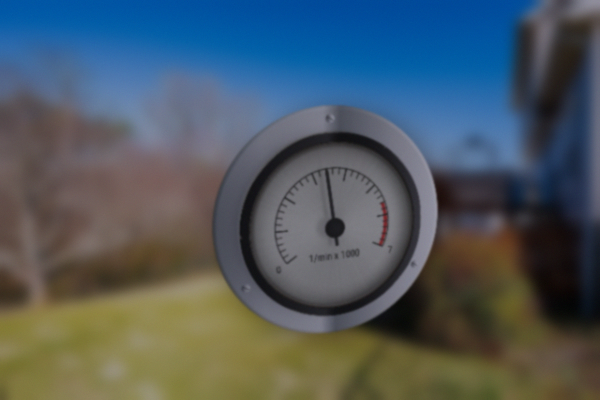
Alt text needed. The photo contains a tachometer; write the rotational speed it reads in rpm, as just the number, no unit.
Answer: 3400
